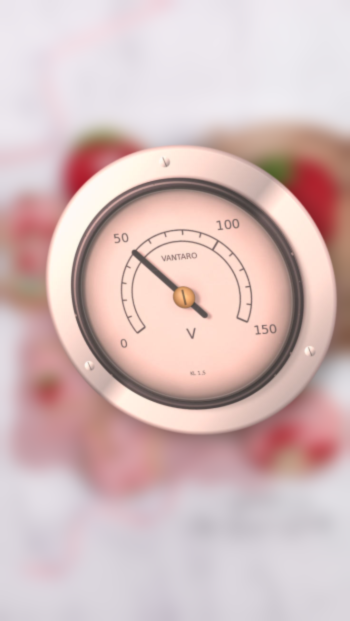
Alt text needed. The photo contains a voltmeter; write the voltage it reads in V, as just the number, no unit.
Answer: 50
